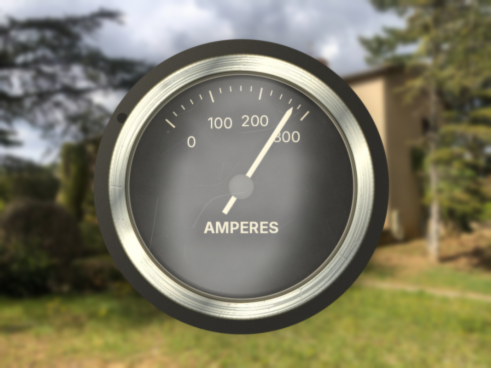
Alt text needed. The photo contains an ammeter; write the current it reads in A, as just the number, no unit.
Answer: 270
